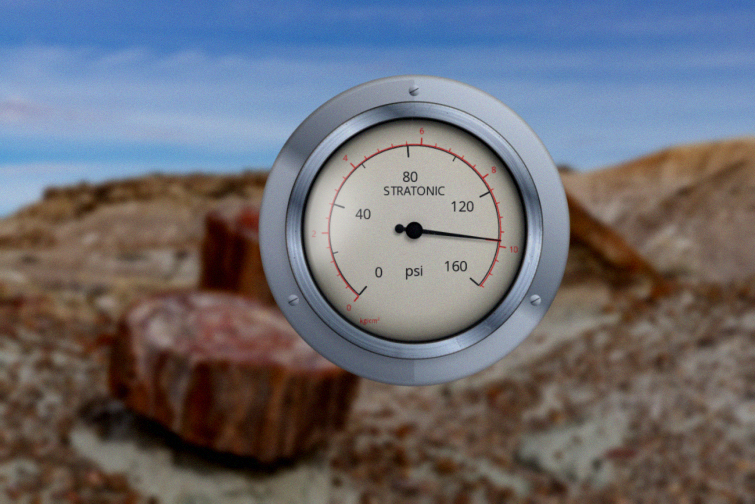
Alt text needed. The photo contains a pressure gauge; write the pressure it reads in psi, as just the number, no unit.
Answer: 140
